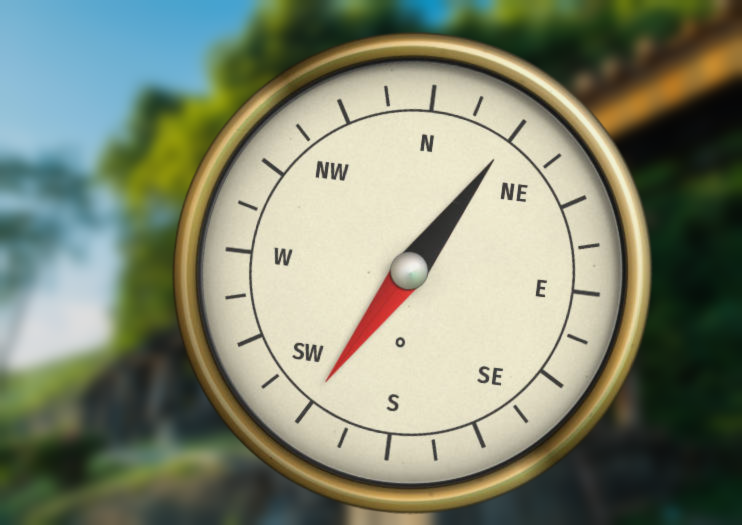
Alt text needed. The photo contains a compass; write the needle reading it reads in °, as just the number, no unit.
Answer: 210
